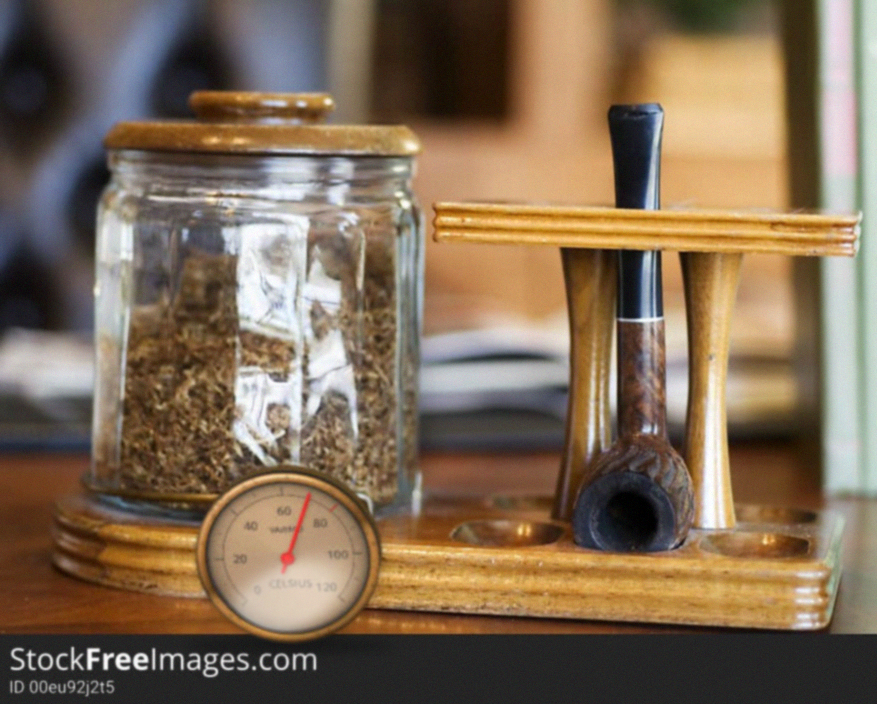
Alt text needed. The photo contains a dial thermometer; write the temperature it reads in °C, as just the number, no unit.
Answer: 70
